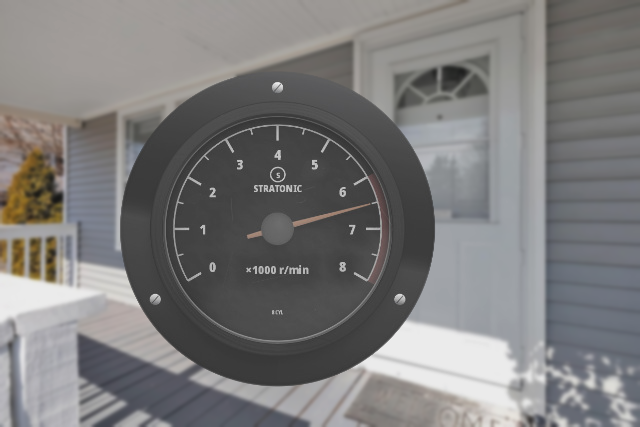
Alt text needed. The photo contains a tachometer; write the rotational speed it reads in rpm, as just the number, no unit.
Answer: 6500
